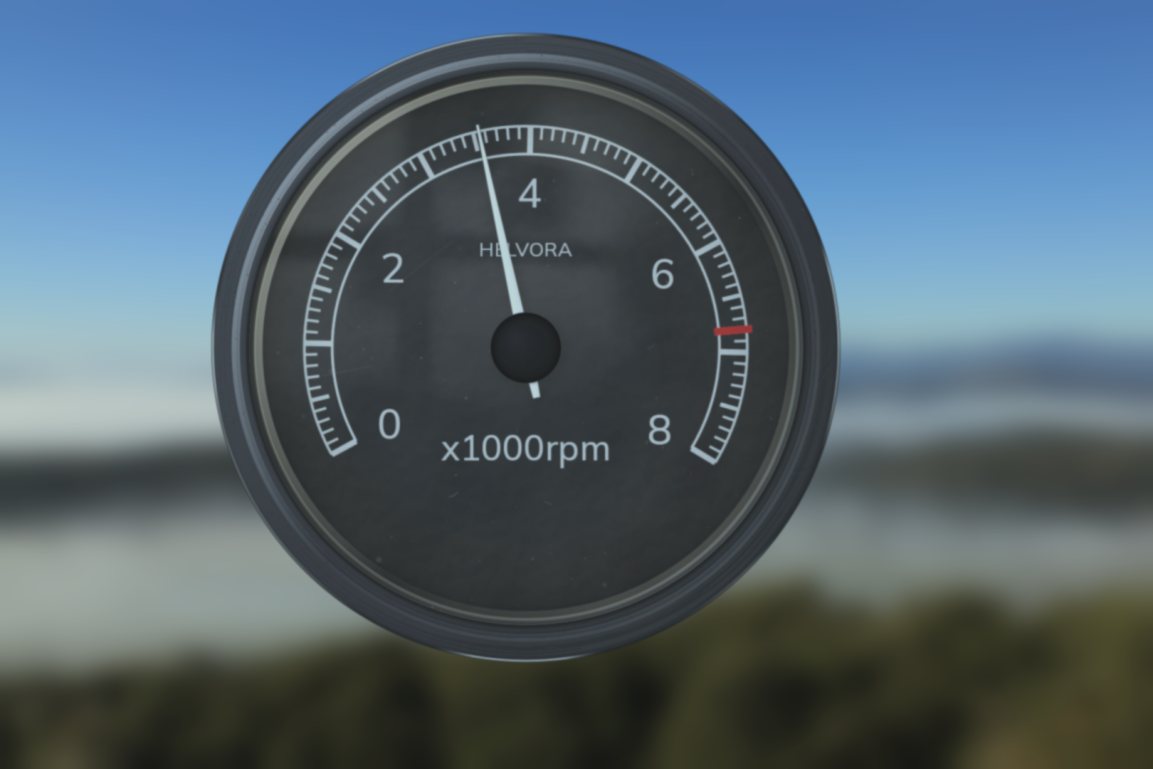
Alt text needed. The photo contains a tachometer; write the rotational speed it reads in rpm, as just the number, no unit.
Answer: 3550
